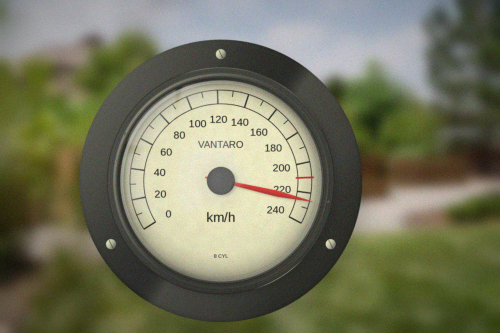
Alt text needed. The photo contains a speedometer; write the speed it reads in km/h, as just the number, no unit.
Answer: 225
